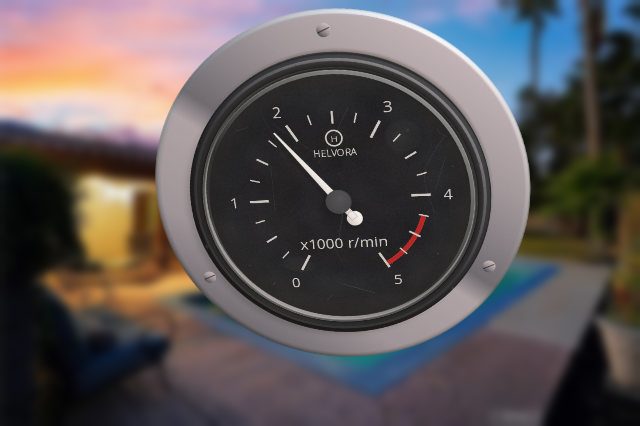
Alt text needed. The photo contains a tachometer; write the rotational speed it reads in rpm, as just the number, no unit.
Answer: 1875
